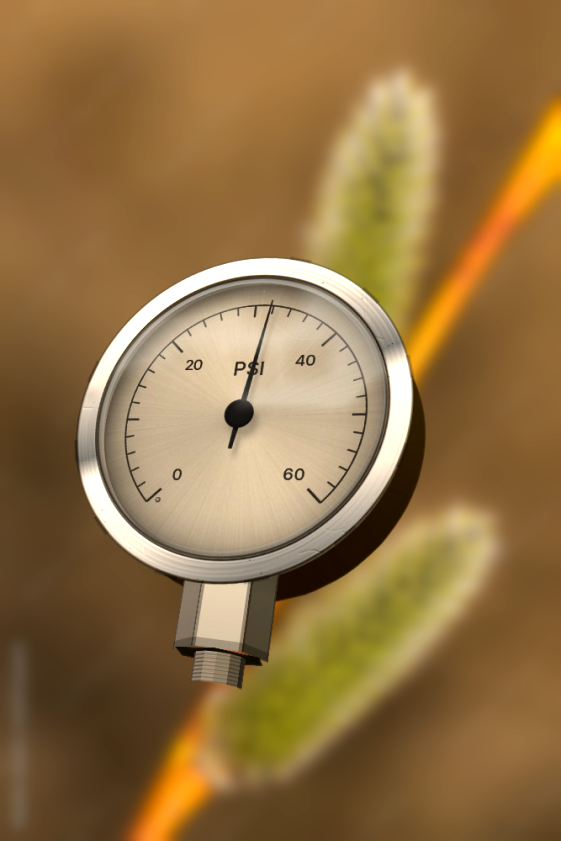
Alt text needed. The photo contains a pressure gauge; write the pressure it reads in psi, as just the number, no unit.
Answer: 32
